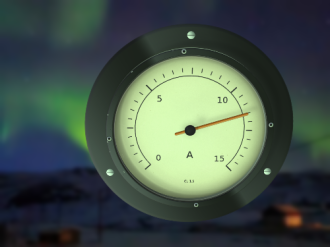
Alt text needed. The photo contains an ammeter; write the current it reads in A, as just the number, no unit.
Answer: 11.5
